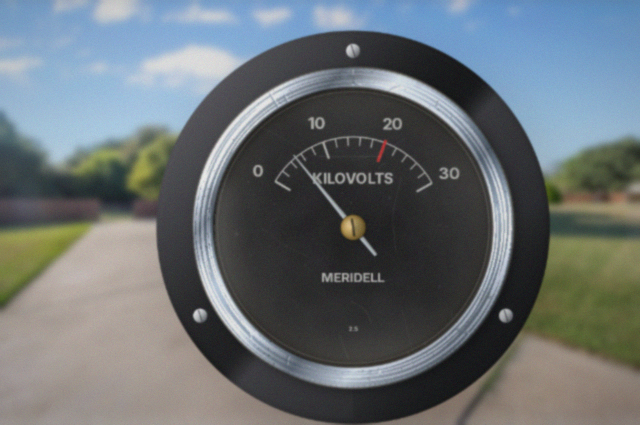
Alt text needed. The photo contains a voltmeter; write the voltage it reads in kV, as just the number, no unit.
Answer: 5
